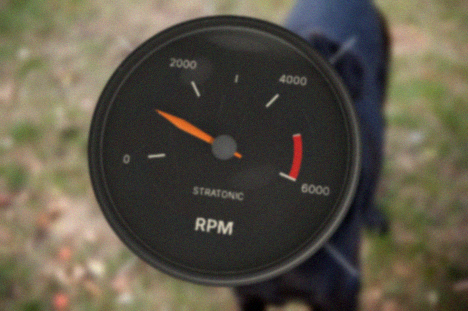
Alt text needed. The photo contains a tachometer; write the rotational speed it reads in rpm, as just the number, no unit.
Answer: 1000
